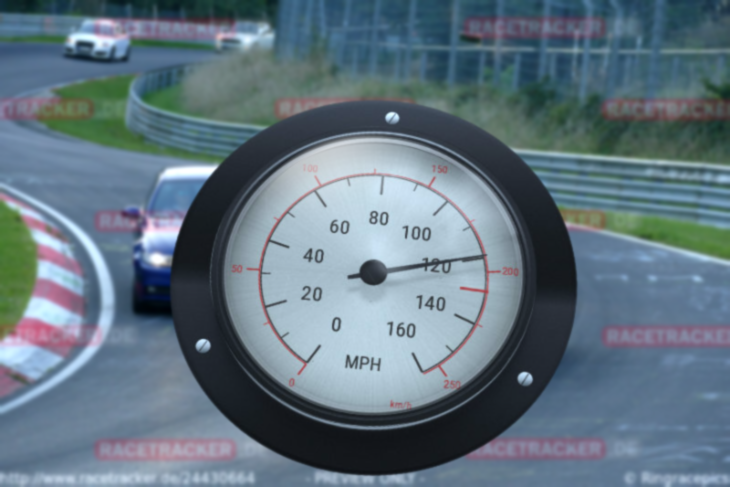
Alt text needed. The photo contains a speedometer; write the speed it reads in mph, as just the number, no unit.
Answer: 120
